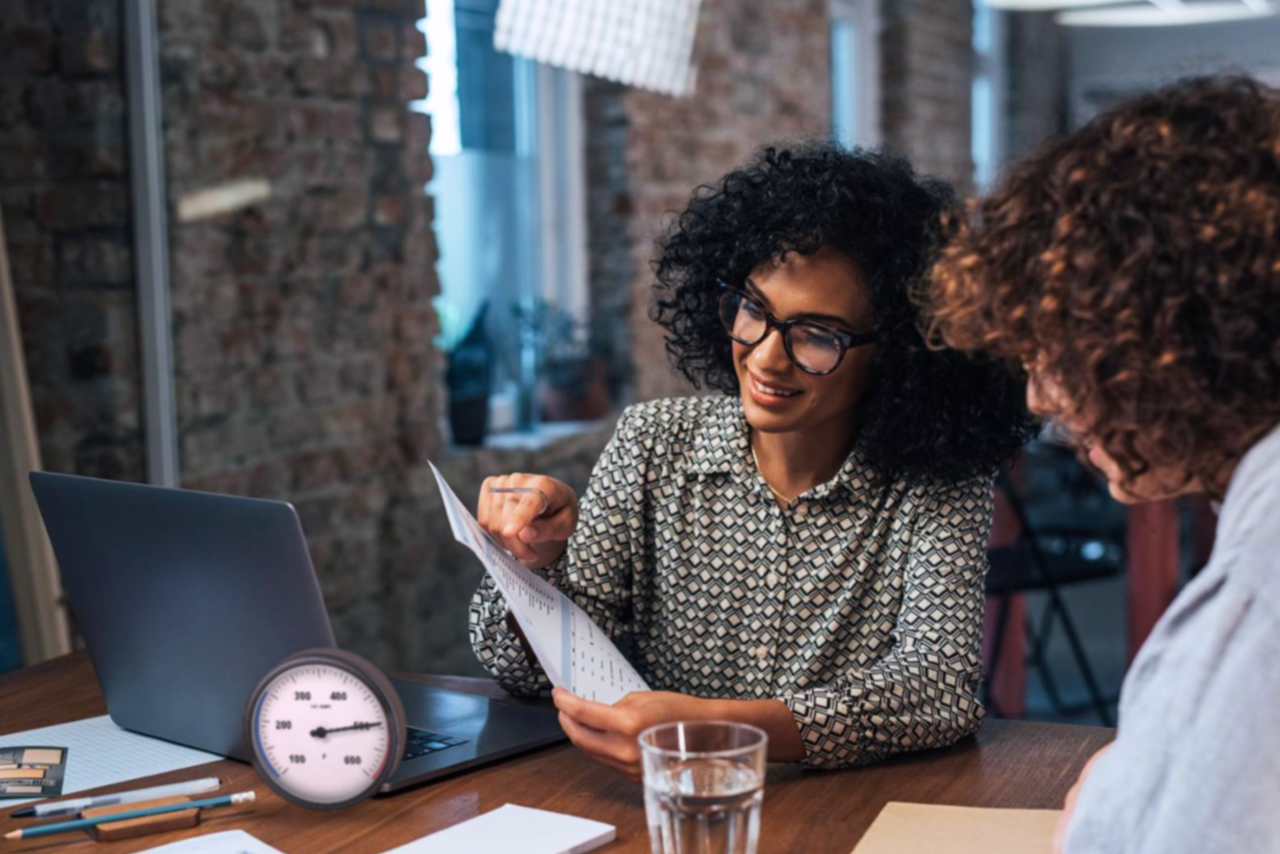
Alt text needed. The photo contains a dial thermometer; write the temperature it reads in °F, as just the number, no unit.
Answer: 500
